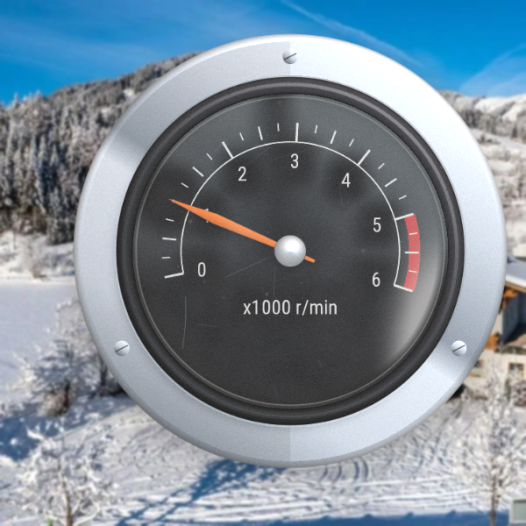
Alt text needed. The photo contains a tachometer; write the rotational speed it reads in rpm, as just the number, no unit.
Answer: 1000
